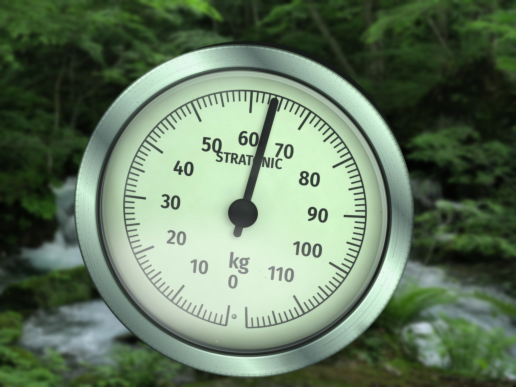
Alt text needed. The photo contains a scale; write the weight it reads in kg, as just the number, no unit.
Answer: 64
